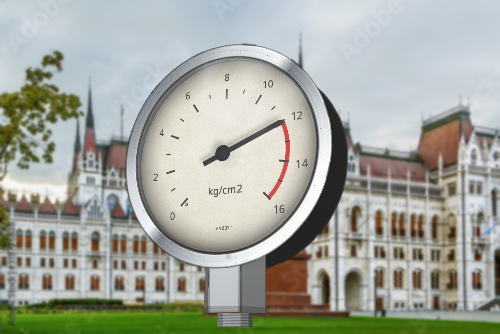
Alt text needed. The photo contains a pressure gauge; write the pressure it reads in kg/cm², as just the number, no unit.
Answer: 12
